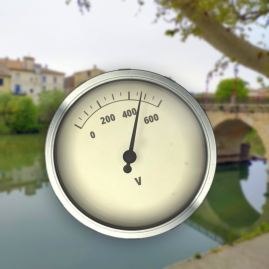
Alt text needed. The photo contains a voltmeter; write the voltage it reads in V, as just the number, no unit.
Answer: 475
